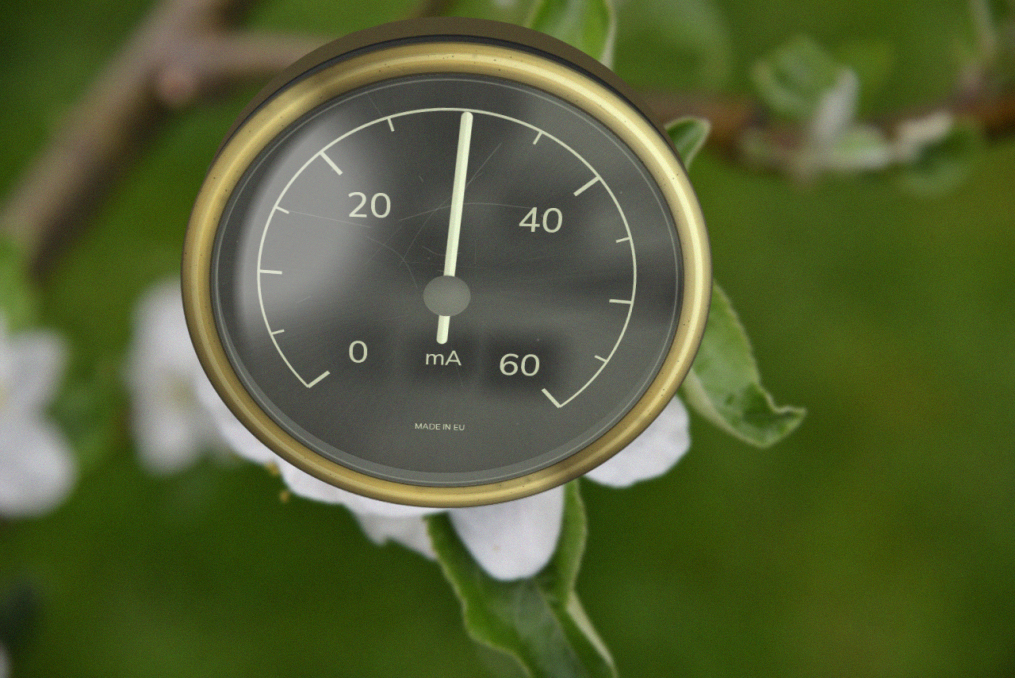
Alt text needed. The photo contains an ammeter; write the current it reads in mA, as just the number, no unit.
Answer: 30
